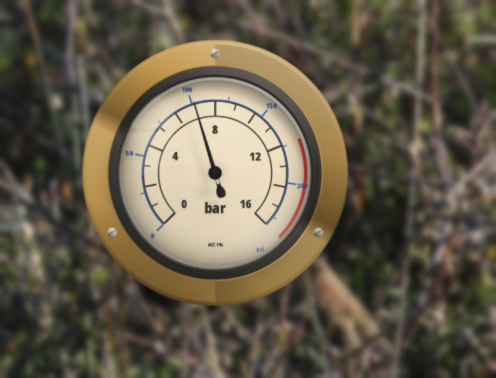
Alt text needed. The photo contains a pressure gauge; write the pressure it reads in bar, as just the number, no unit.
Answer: 7
